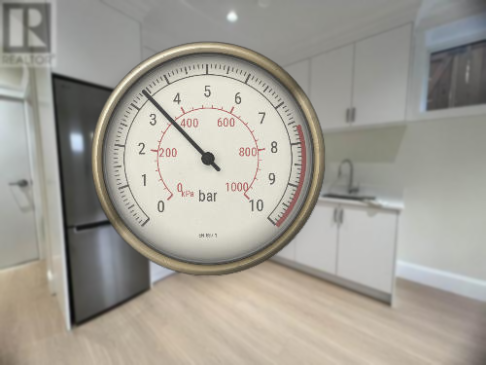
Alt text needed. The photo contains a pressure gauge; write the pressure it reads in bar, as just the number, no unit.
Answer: 3.4
